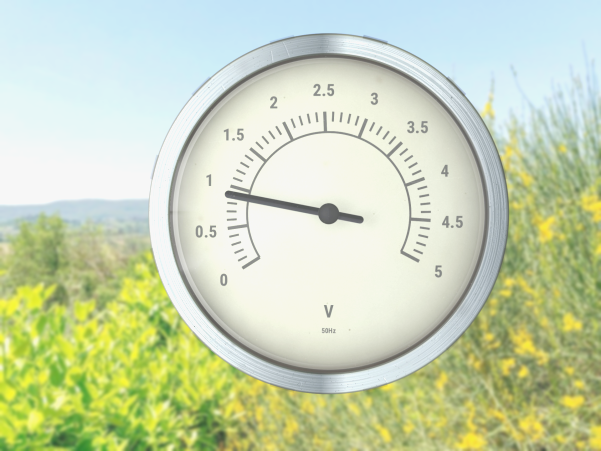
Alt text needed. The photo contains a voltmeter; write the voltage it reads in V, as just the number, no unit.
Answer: 0.9
